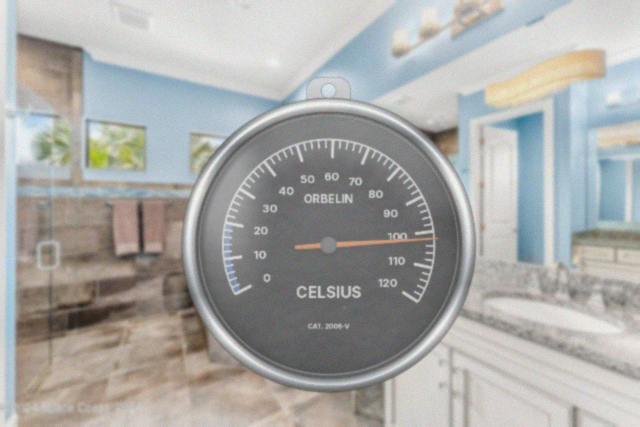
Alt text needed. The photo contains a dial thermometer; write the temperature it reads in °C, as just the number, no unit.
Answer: 102
